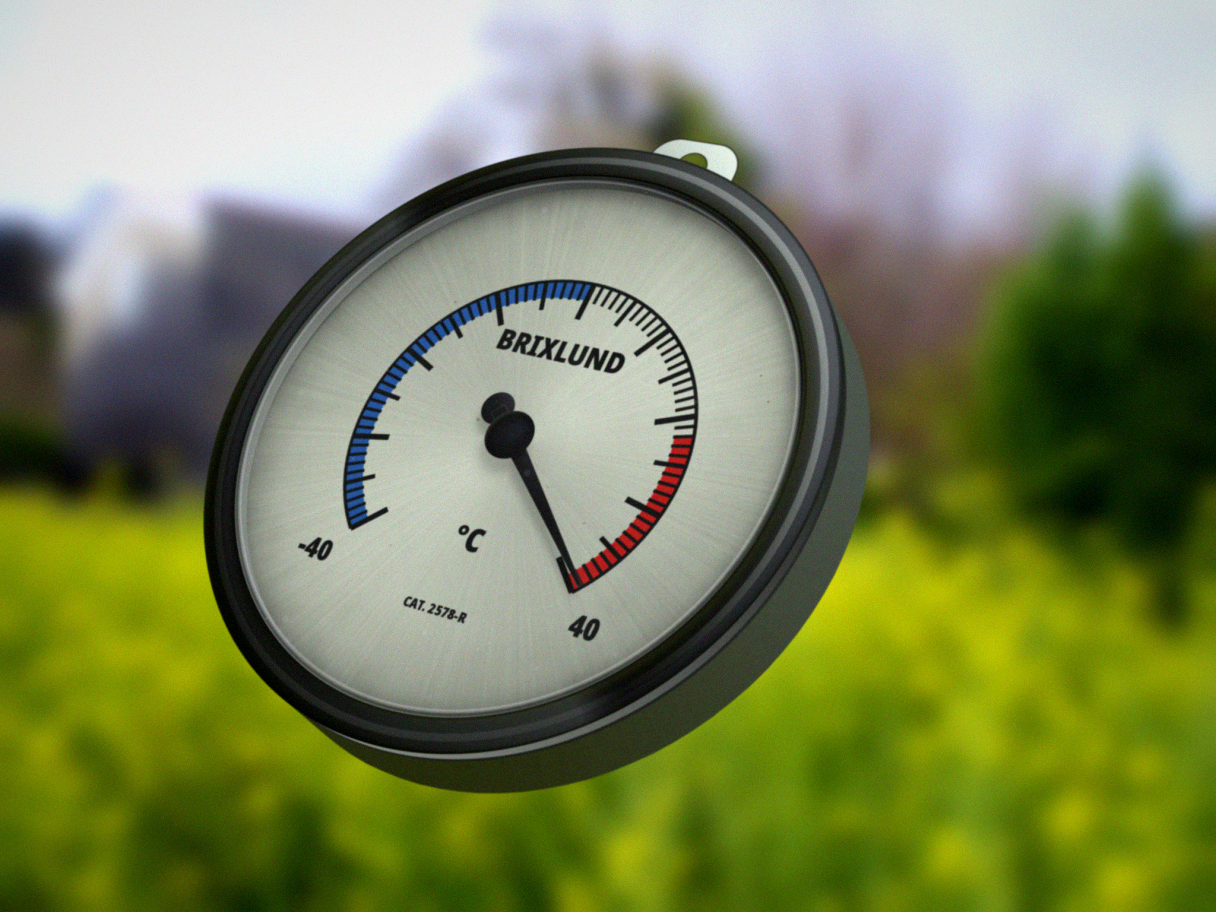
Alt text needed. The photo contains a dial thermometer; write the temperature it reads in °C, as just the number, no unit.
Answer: 39
